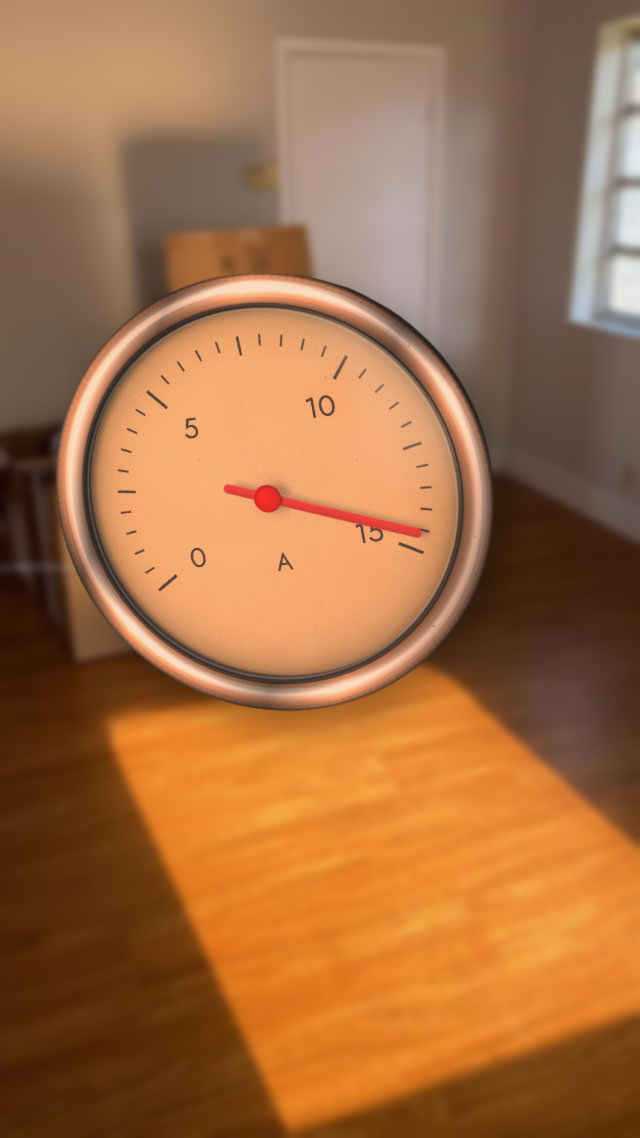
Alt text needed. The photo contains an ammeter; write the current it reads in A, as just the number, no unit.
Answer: 14.5
